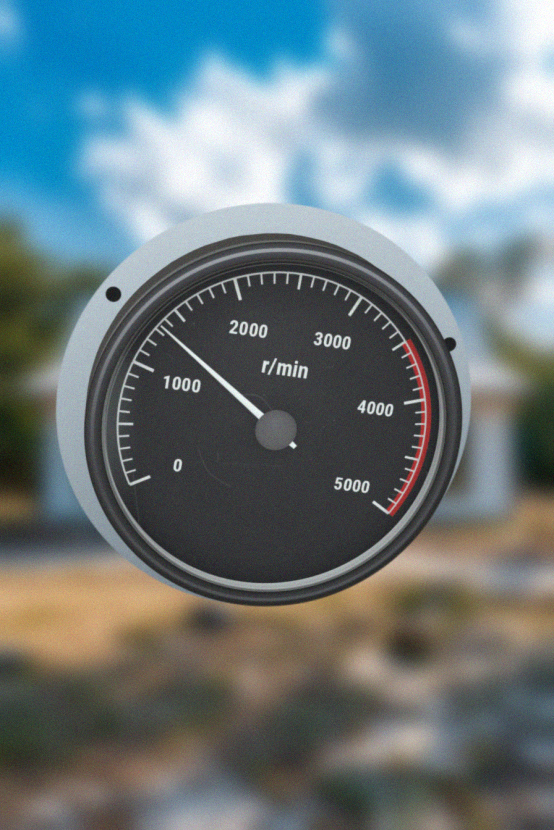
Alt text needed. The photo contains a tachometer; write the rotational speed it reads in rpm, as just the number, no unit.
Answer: 1350
